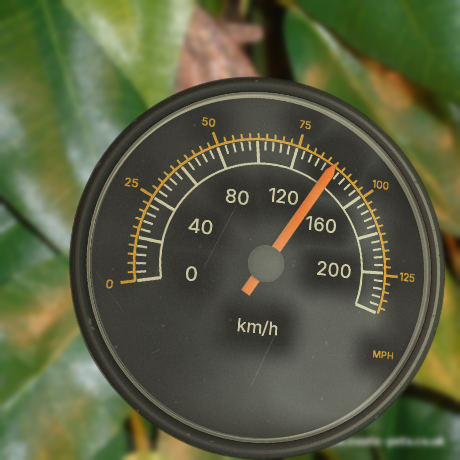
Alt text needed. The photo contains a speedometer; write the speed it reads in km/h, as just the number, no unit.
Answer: 140
